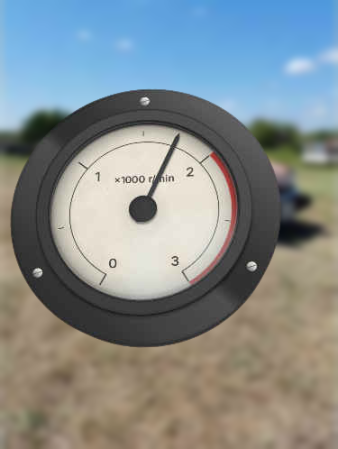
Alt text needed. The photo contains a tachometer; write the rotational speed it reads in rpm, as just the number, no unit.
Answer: 1750
